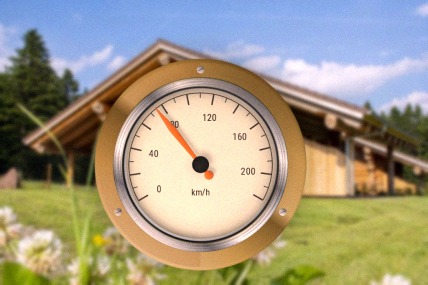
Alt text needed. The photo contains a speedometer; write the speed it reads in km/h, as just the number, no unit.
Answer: 75
